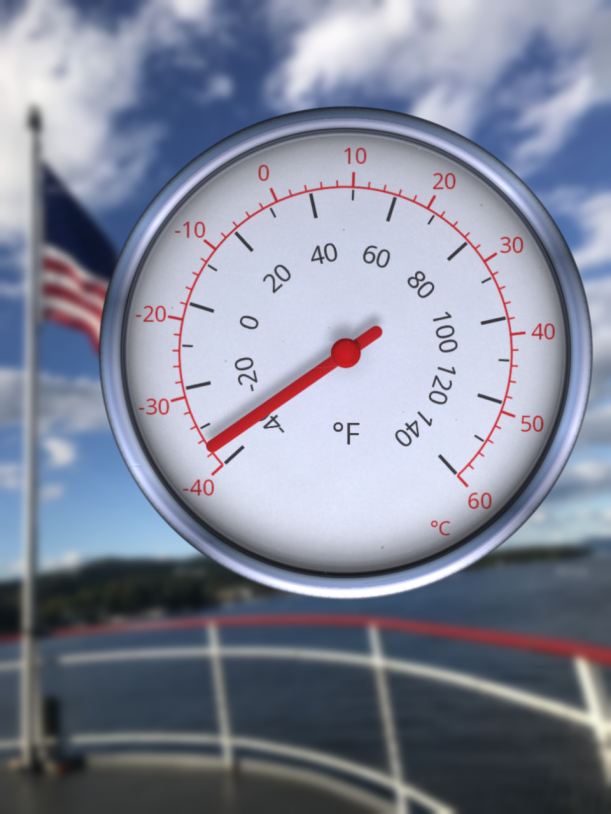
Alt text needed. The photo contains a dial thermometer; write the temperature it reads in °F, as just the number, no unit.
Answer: -35
